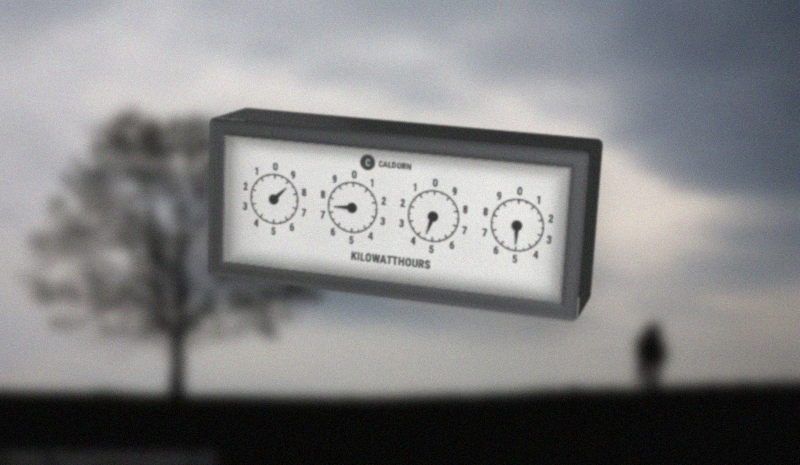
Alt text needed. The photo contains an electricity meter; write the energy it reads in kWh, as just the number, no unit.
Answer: 8745
